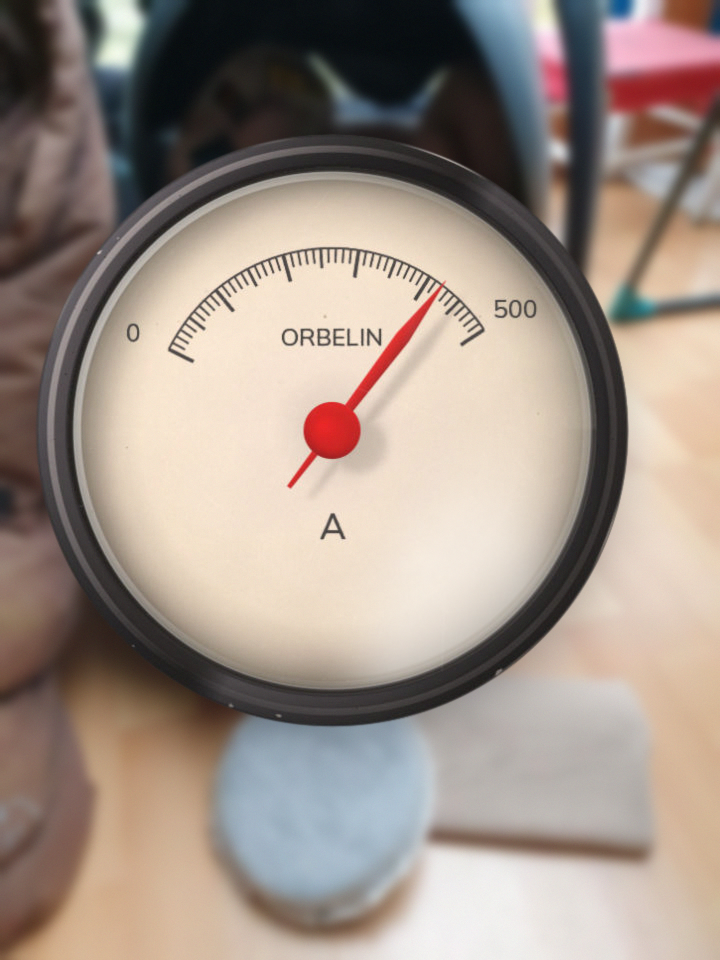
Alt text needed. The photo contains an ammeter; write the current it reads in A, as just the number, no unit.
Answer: 420
